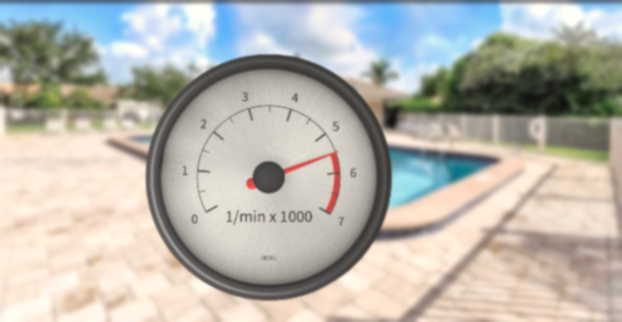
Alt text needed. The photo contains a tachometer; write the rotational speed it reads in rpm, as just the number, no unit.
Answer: 5500
